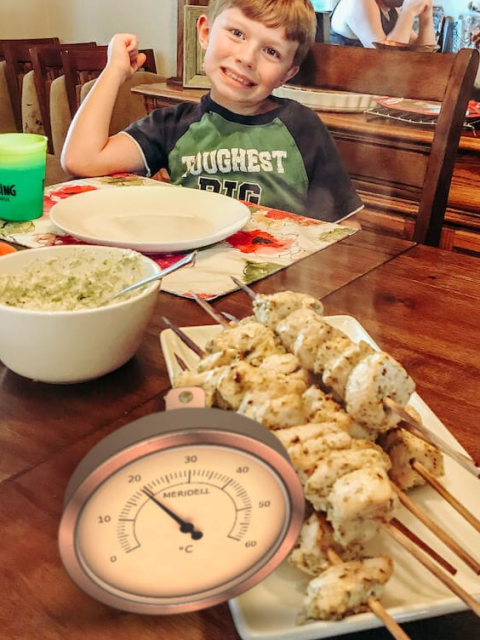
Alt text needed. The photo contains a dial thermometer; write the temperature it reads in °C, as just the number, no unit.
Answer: 20
